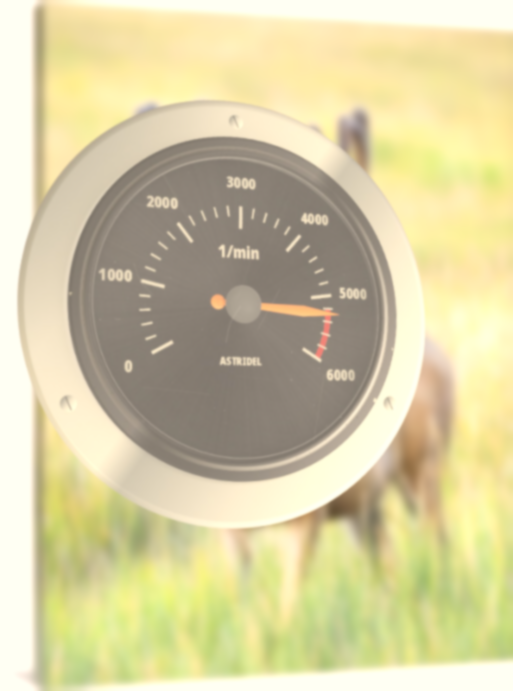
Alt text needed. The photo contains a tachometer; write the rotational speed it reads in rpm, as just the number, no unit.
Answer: 5300
